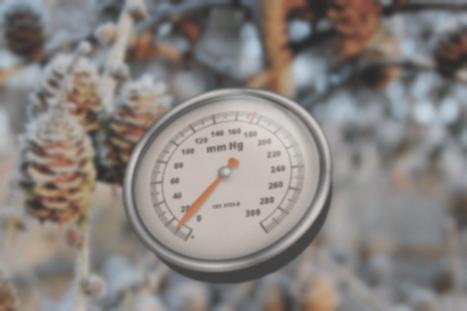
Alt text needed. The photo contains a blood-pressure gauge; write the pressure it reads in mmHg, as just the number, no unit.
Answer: 10
